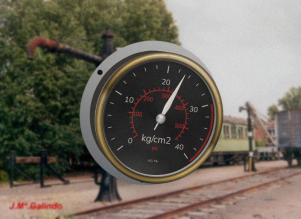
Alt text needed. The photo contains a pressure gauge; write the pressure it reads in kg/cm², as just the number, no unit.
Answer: 23
